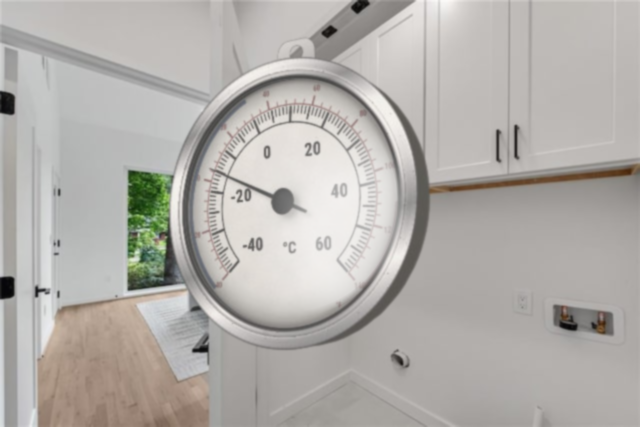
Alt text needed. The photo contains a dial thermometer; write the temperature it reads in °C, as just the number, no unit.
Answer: -15
